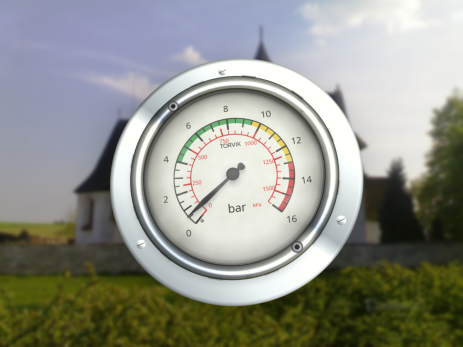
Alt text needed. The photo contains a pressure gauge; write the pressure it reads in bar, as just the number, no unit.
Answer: 0.5
